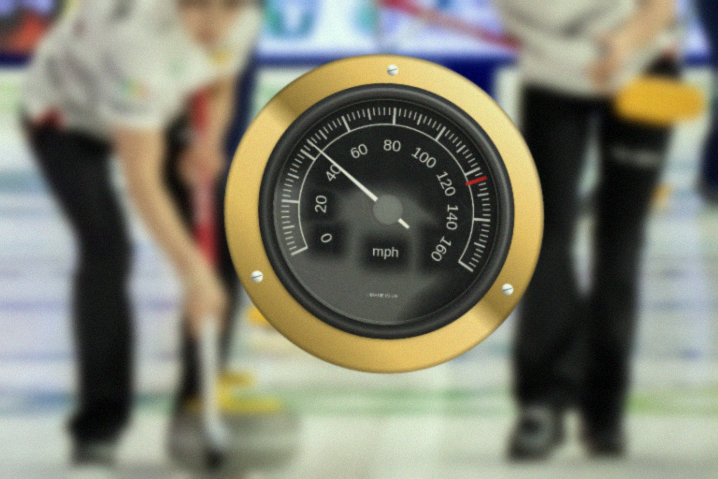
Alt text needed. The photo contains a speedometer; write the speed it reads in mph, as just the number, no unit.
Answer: 44
